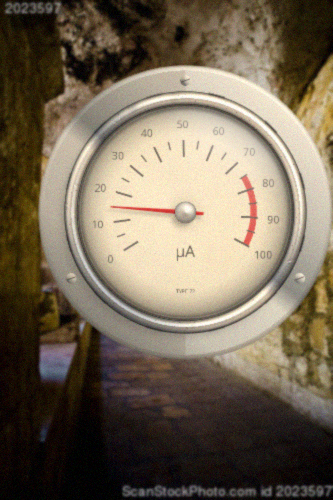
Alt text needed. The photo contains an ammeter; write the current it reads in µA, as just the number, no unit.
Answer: 15
